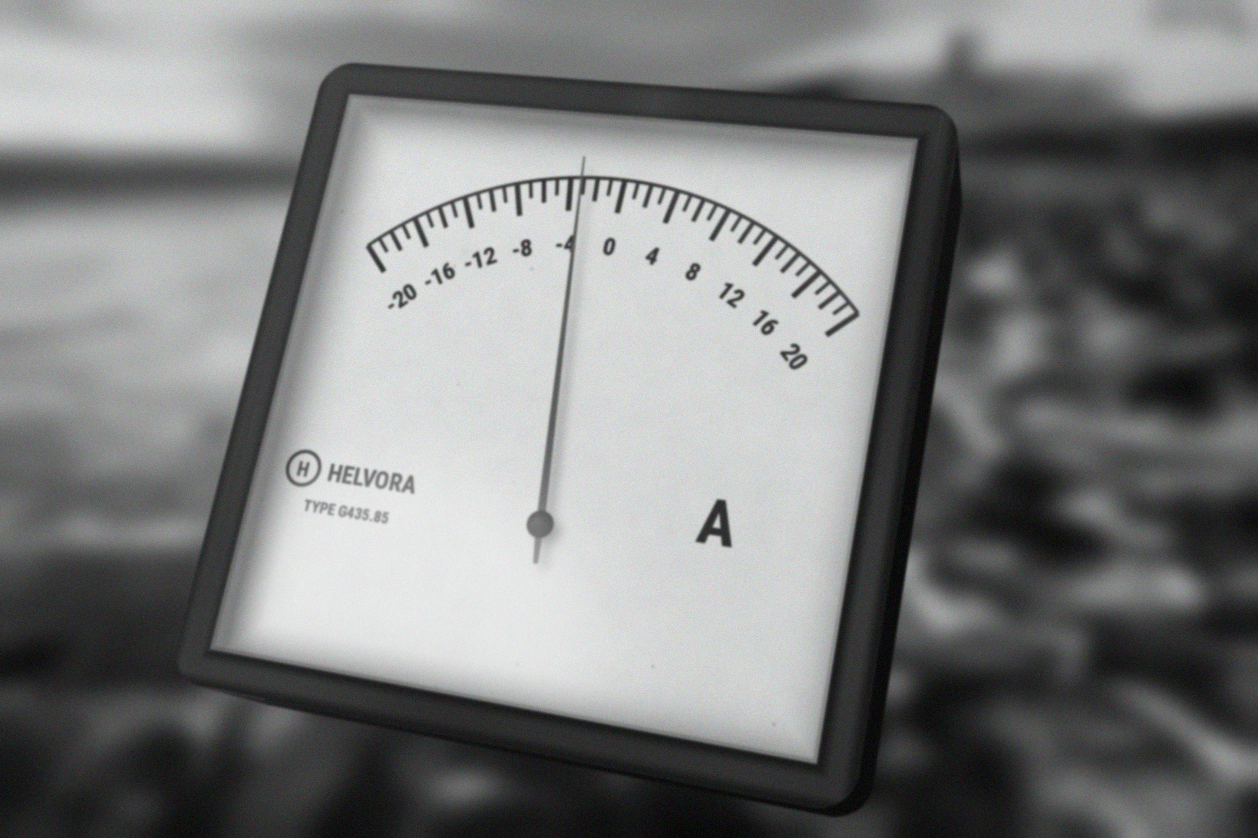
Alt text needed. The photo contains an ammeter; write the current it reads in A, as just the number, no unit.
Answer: -3
